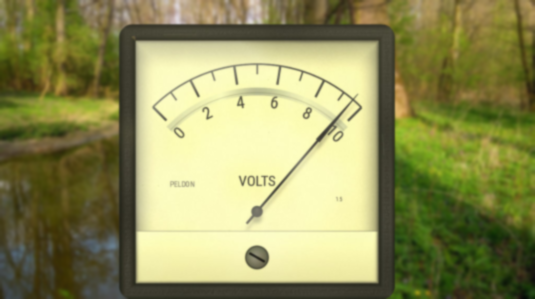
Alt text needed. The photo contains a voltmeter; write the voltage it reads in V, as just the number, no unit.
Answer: 9.5
